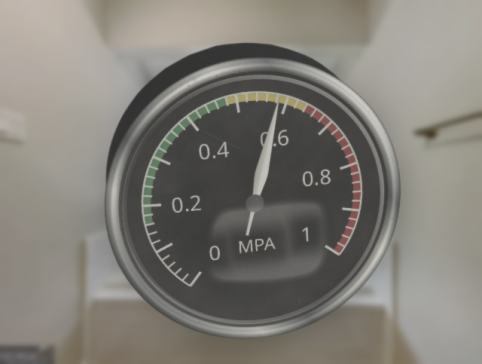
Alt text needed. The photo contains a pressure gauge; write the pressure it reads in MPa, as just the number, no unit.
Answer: 0.58
